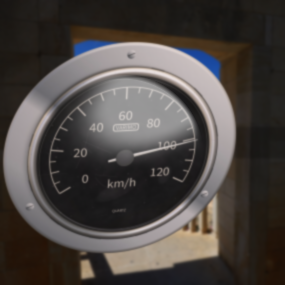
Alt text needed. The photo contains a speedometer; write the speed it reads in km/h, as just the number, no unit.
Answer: 100
